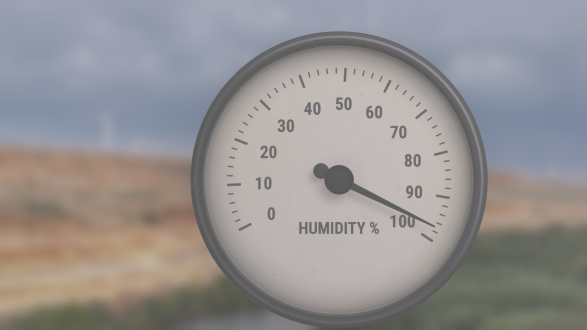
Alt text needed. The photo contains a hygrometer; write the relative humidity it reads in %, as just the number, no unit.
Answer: 97
